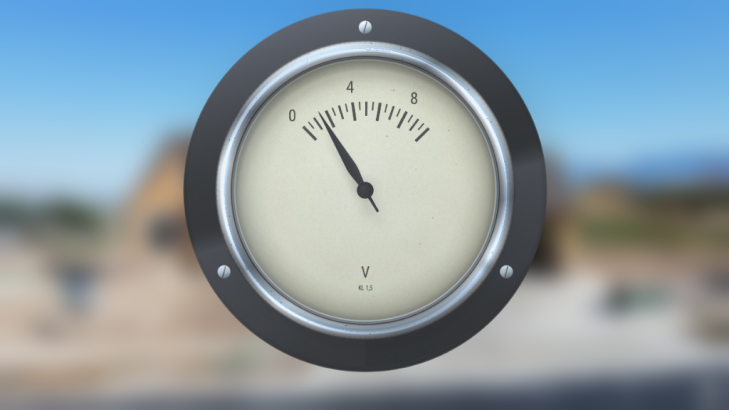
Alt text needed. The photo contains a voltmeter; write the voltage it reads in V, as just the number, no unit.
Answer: 1.5
